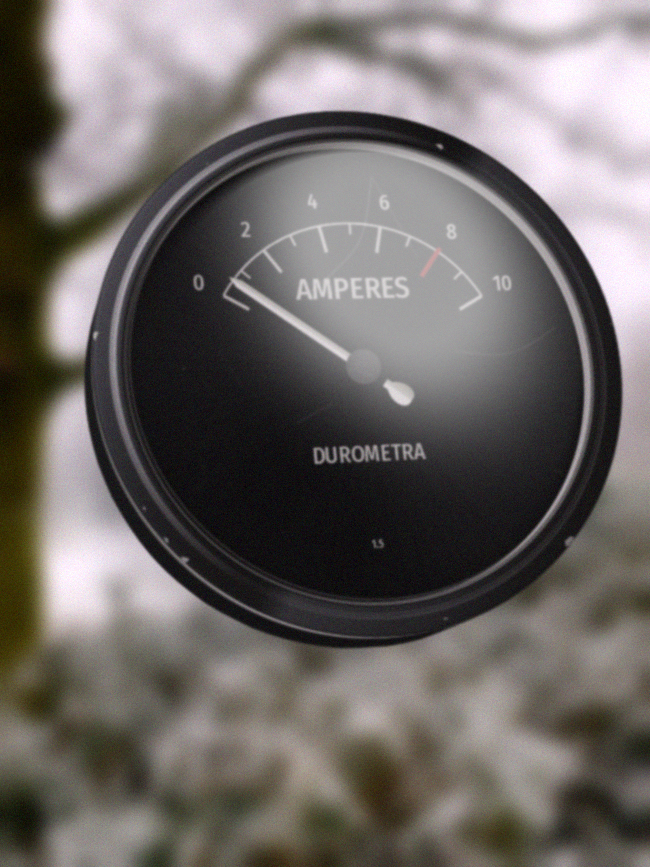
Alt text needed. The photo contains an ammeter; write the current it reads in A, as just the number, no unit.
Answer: 0.5
